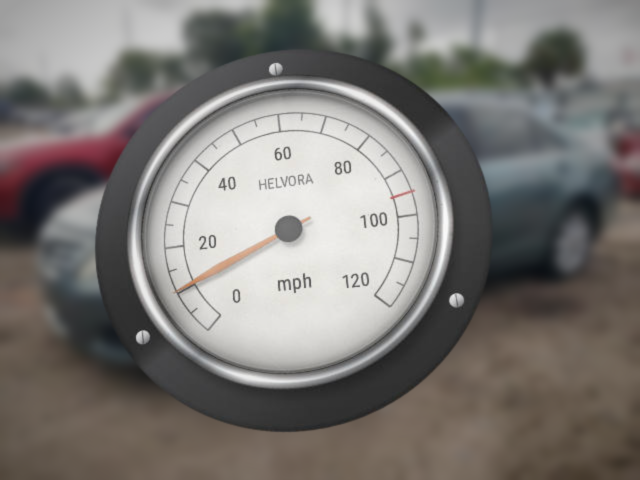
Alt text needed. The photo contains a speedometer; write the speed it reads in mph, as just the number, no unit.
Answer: 10
